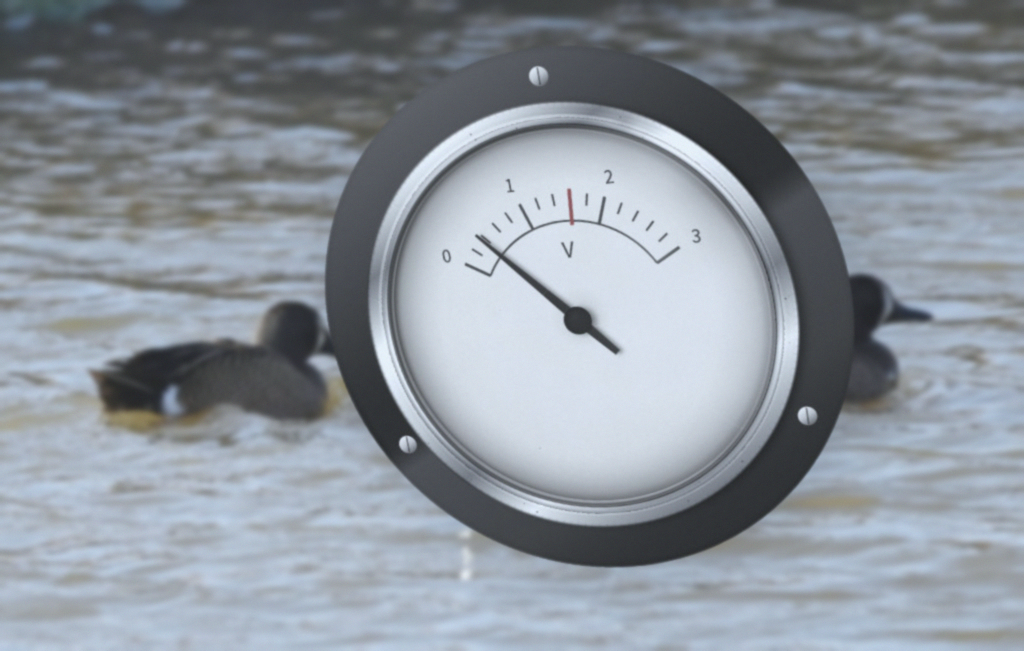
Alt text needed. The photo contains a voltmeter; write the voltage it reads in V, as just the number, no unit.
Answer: 0.4
